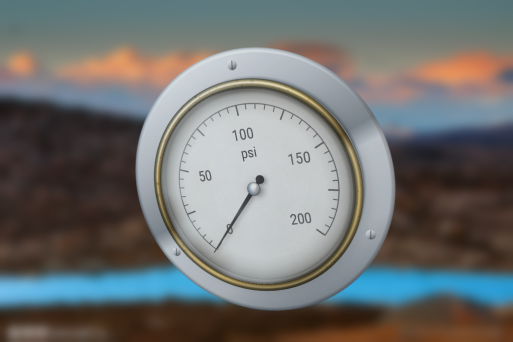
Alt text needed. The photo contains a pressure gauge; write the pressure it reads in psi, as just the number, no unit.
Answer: 0
